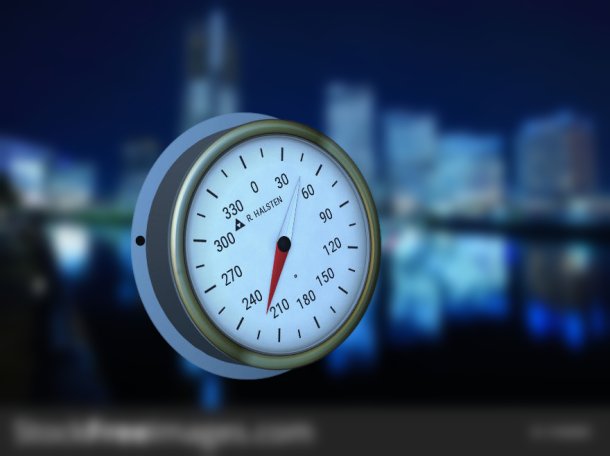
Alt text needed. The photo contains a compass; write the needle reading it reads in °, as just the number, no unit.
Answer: 225
